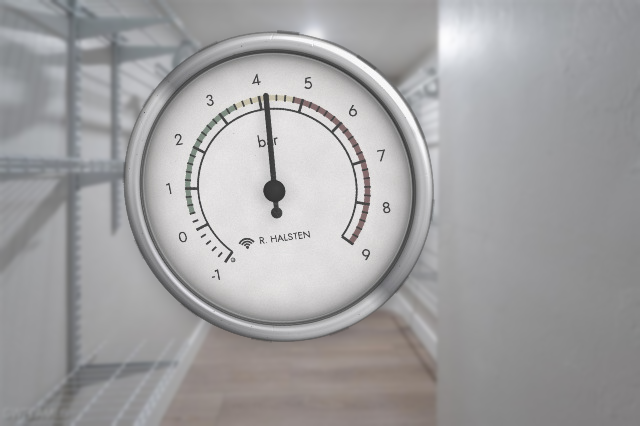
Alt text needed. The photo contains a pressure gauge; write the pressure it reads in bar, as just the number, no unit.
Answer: 4.2
